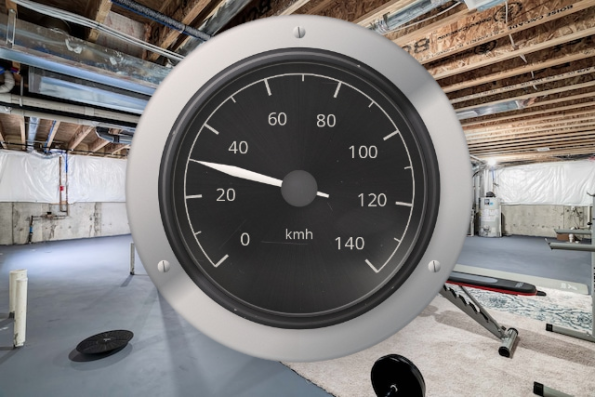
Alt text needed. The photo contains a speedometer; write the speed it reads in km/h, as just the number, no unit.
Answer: 30
